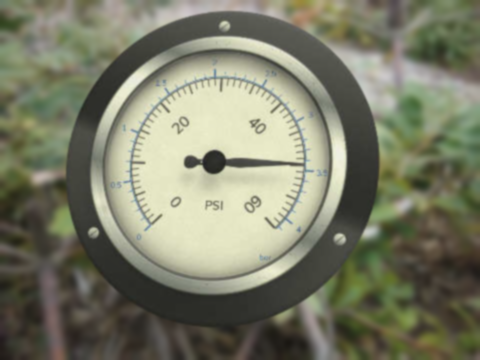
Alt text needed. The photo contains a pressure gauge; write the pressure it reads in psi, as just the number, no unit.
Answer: 50
